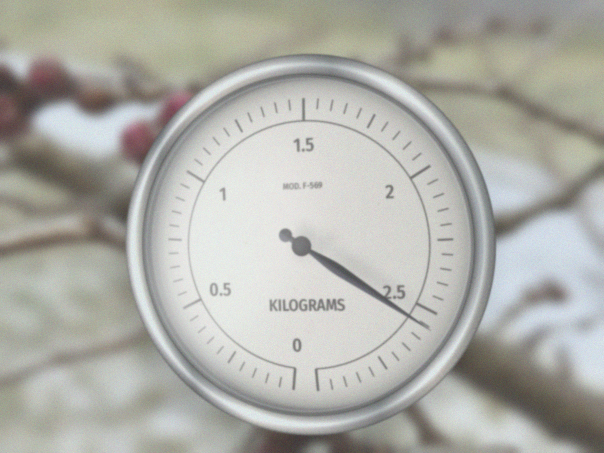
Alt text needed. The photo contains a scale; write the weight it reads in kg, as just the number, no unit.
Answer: 2.55
